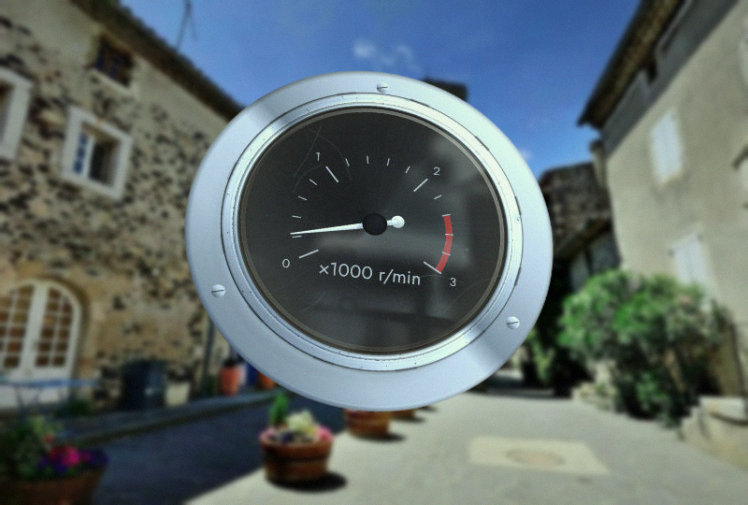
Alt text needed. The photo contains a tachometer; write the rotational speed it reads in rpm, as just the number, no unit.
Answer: 200
